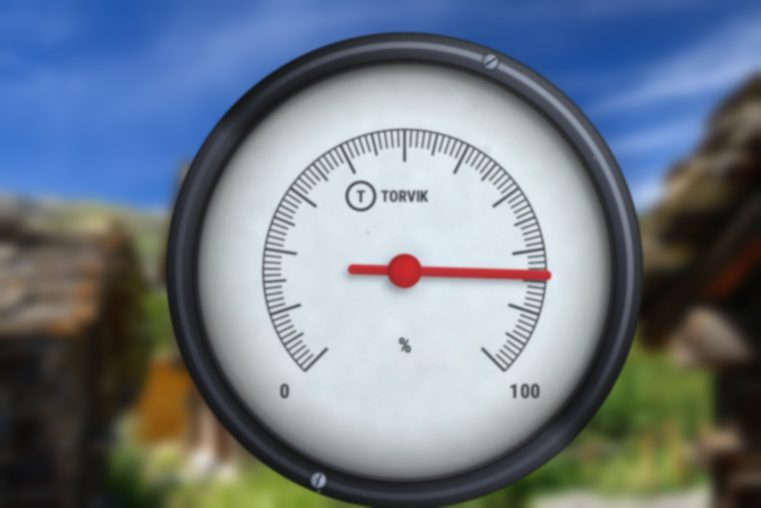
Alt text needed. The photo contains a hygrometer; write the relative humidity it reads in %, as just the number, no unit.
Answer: 84
